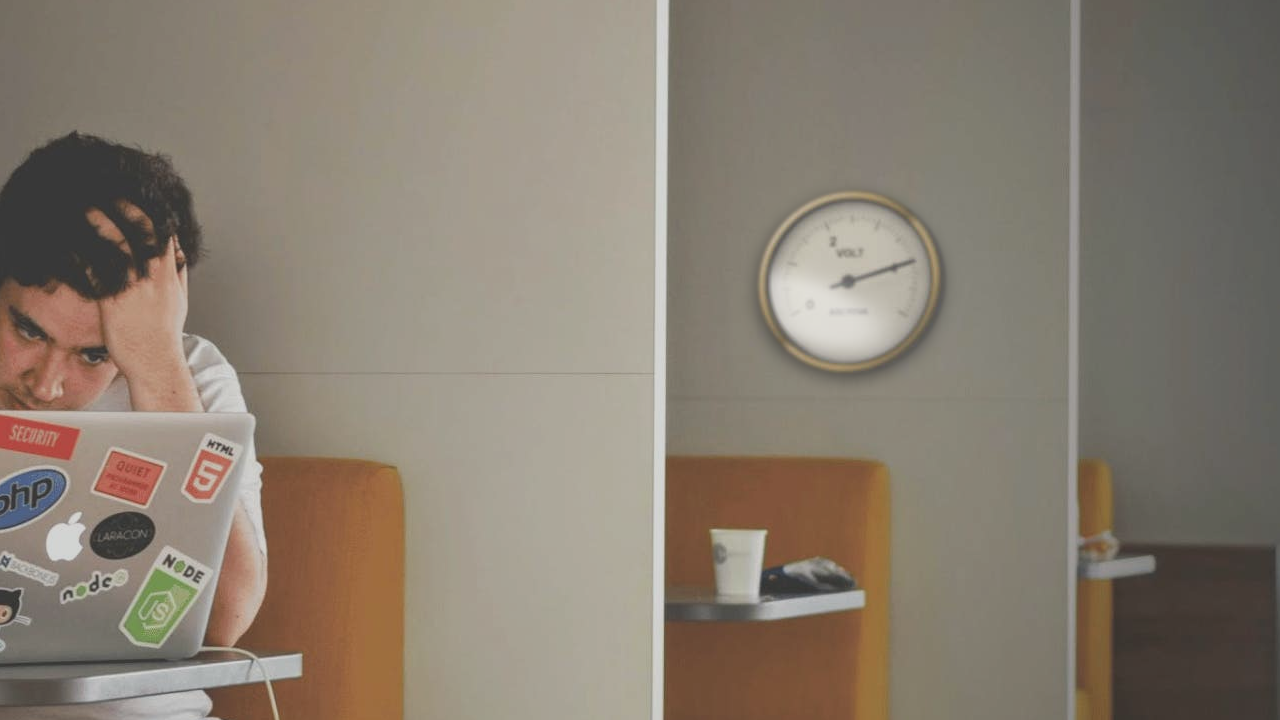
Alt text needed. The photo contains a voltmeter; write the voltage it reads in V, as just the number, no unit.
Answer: 4
